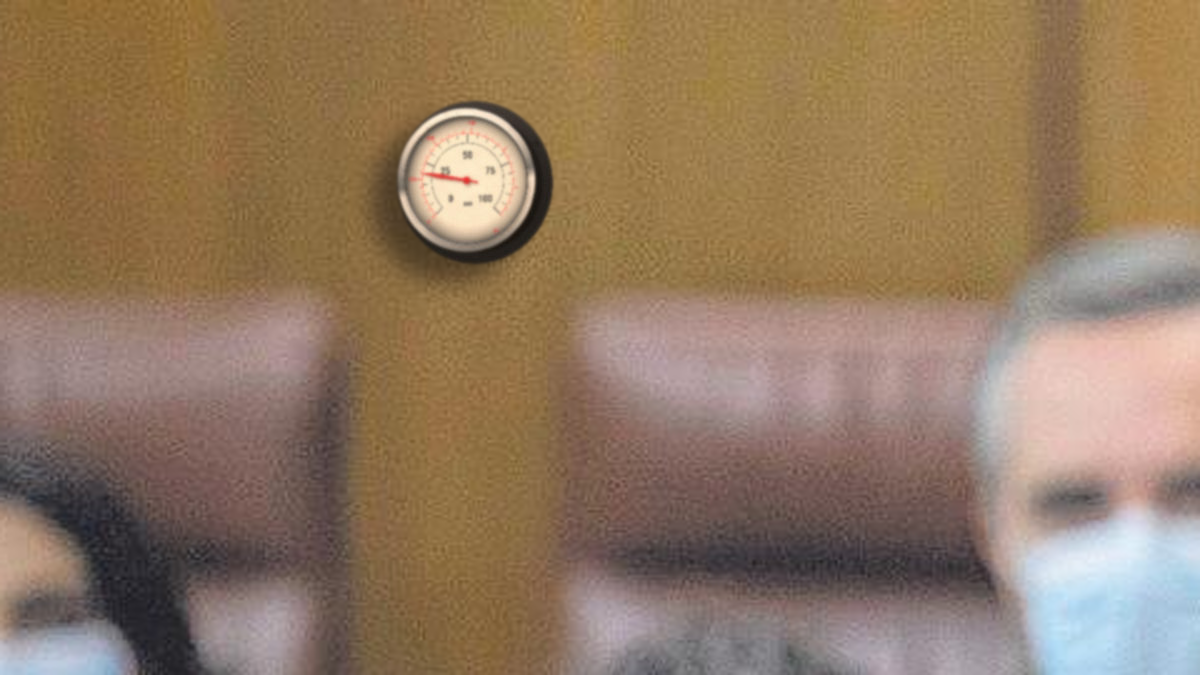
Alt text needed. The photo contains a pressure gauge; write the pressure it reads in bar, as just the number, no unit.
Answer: 20
